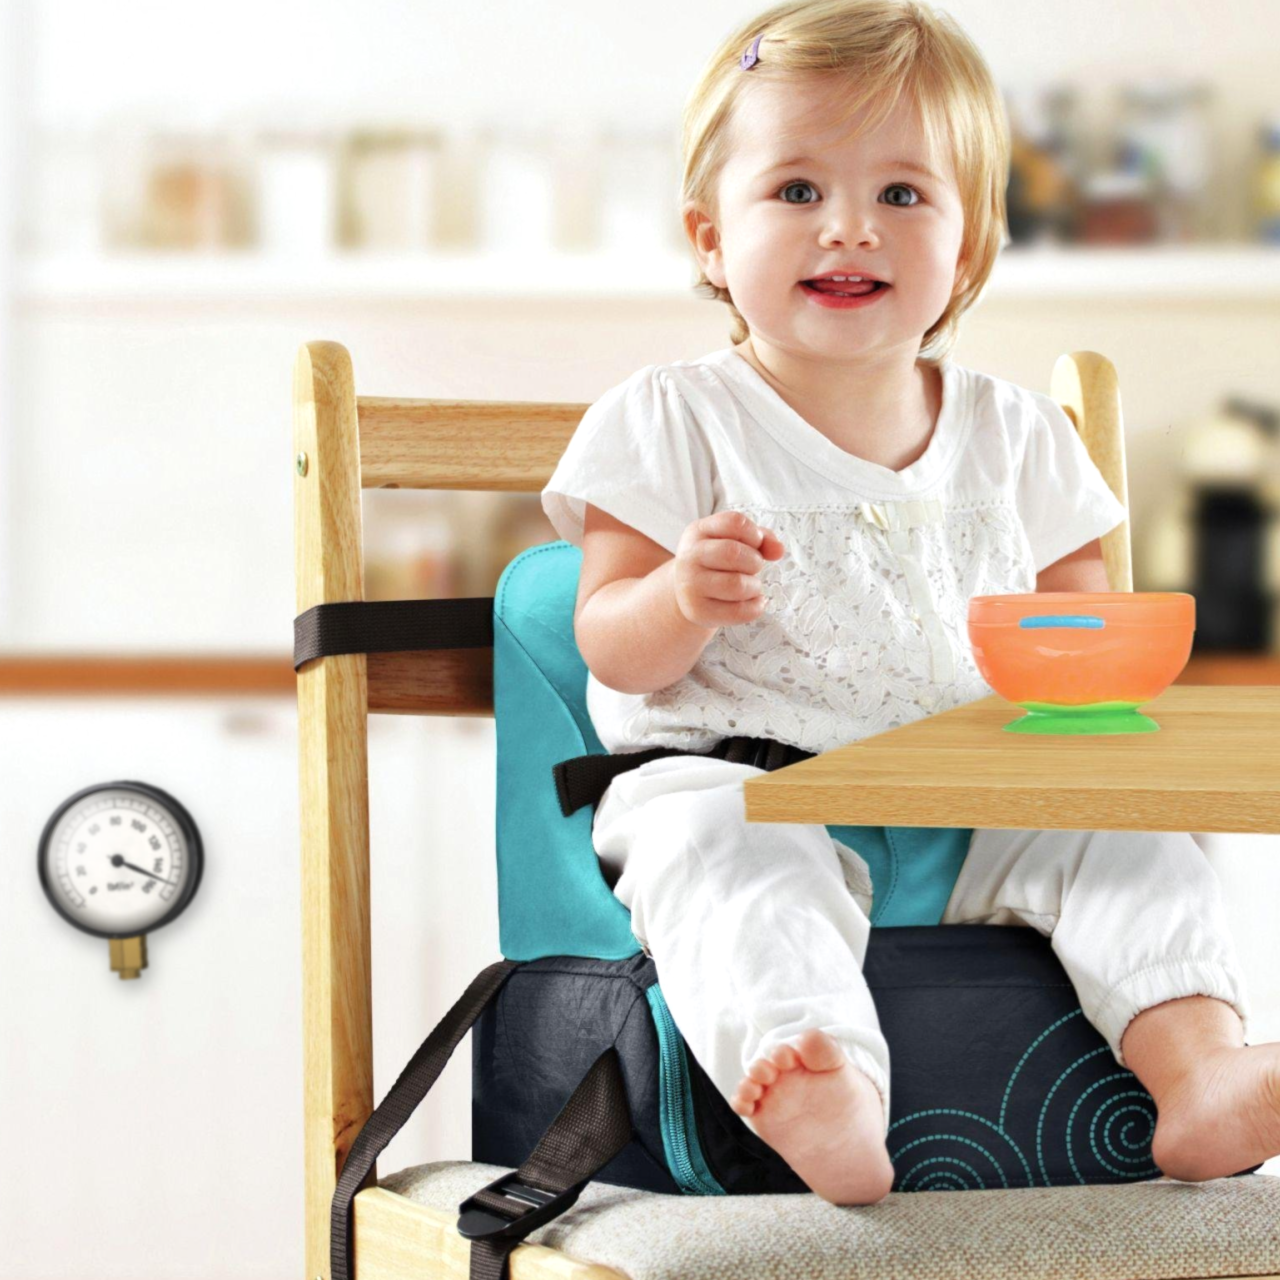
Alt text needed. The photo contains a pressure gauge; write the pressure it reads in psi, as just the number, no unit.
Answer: 150
